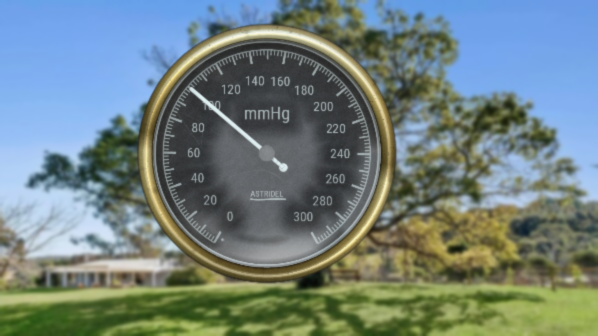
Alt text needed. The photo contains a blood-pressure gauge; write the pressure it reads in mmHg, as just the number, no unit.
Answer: 100
